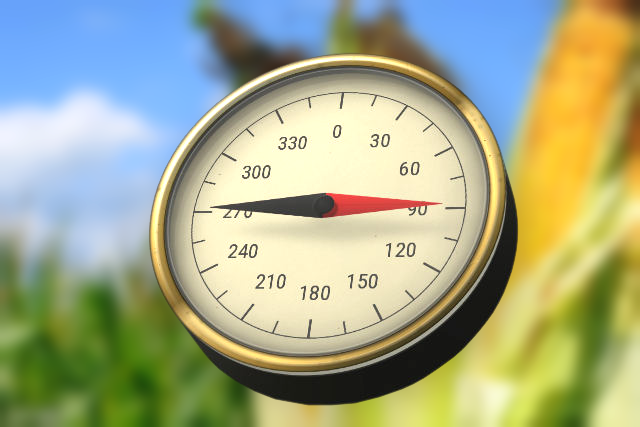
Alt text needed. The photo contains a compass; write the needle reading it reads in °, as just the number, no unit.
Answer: 90
